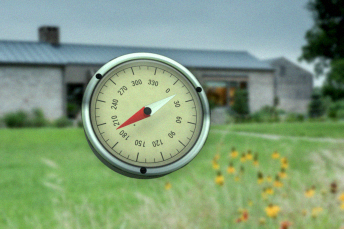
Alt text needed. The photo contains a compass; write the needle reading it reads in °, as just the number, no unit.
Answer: 195
